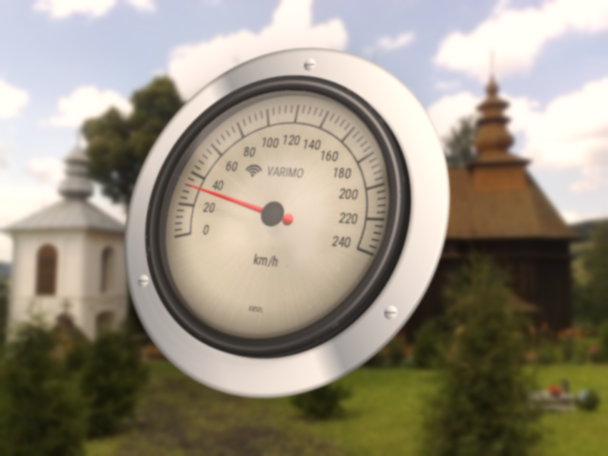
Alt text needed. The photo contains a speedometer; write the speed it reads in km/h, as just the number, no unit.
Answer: 32
